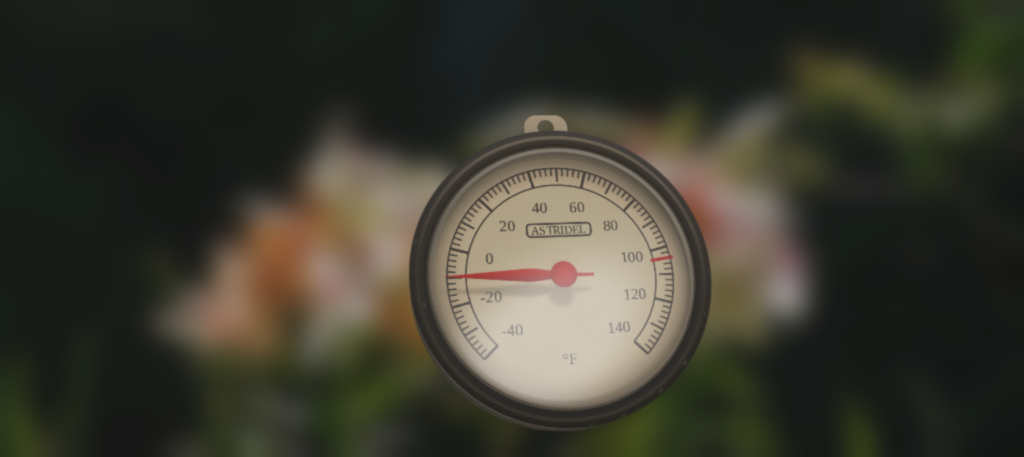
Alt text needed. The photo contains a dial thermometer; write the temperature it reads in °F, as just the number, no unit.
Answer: -10
